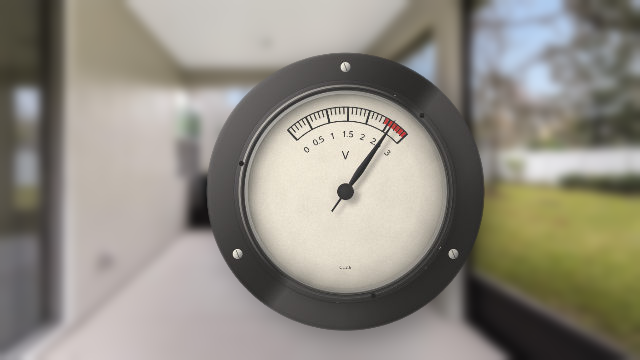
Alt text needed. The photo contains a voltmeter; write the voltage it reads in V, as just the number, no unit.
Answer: 2.6
